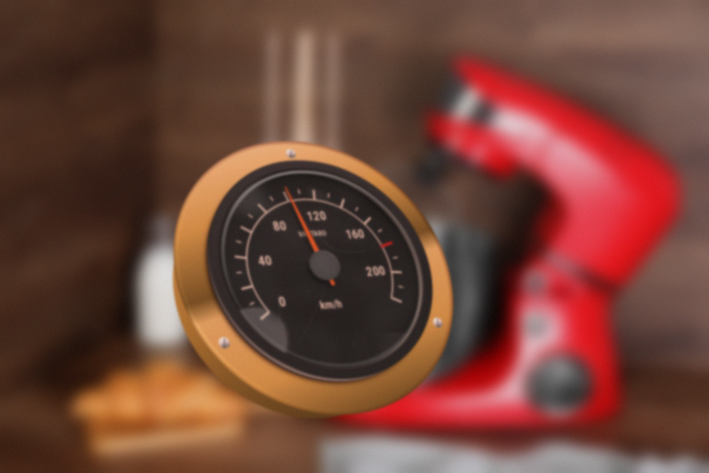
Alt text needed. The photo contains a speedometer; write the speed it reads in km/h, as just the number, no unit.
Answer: 100
